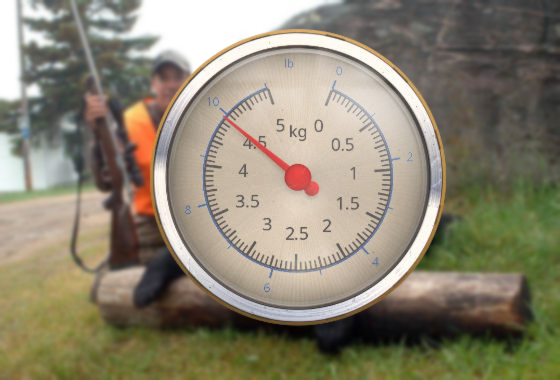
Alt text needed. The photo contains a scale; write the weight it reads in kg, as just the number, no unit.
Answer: 4.5
